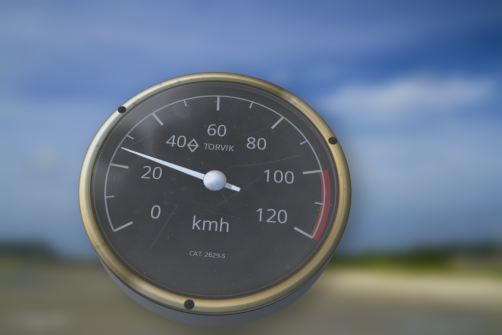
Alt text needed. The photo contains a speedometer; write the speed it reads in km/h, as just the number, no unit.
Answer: 25
